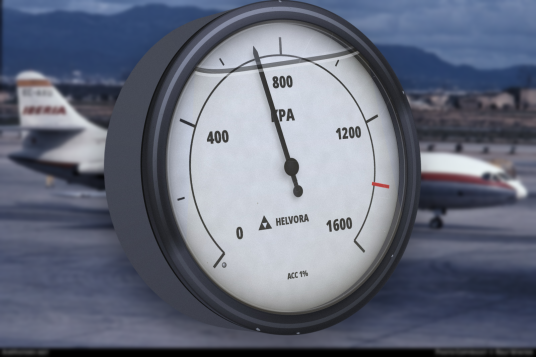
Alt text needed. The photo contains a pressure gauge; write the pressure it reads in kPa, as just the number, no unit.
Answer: 700
